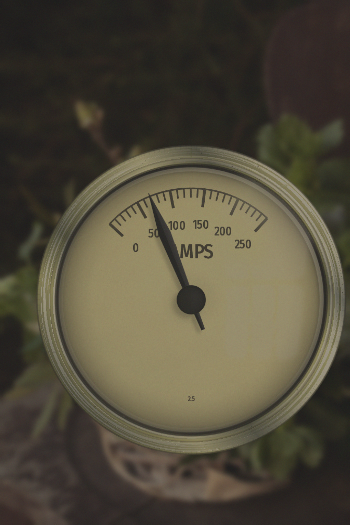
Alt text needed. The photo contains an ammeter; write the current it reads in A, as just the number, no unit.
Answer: 70
